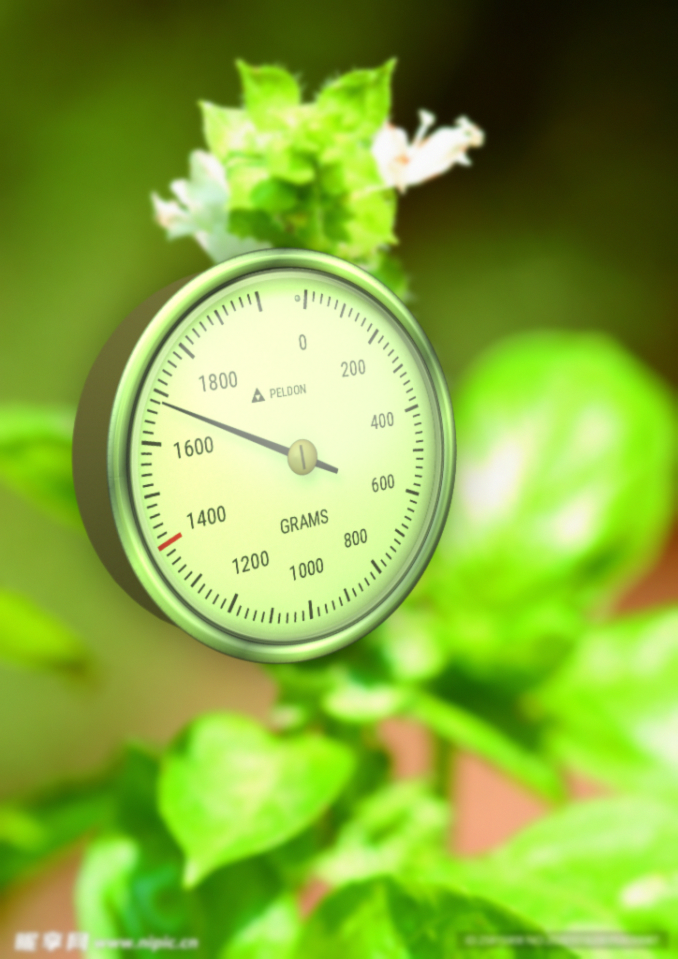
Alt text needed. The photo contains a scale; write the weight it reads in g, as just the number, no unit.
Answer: 1680
